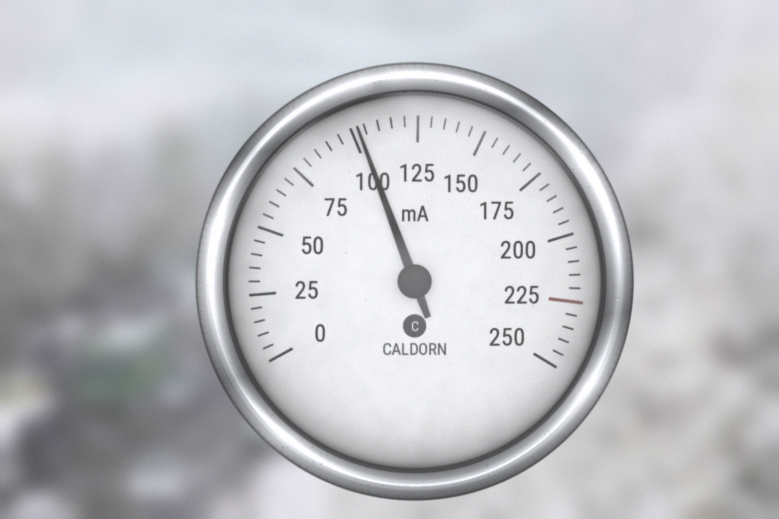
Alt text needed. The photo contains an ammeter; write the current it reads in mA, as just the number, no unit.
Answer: 102.5
